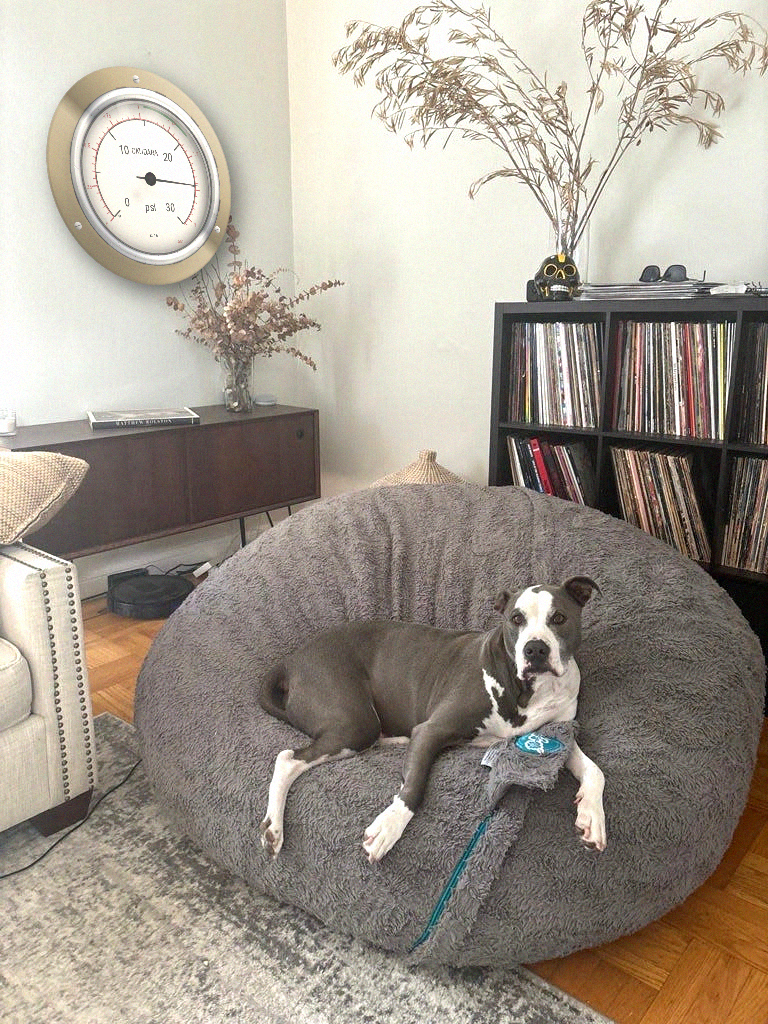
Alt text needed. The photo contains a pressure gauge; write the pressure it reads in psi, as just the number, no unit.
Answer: 25
